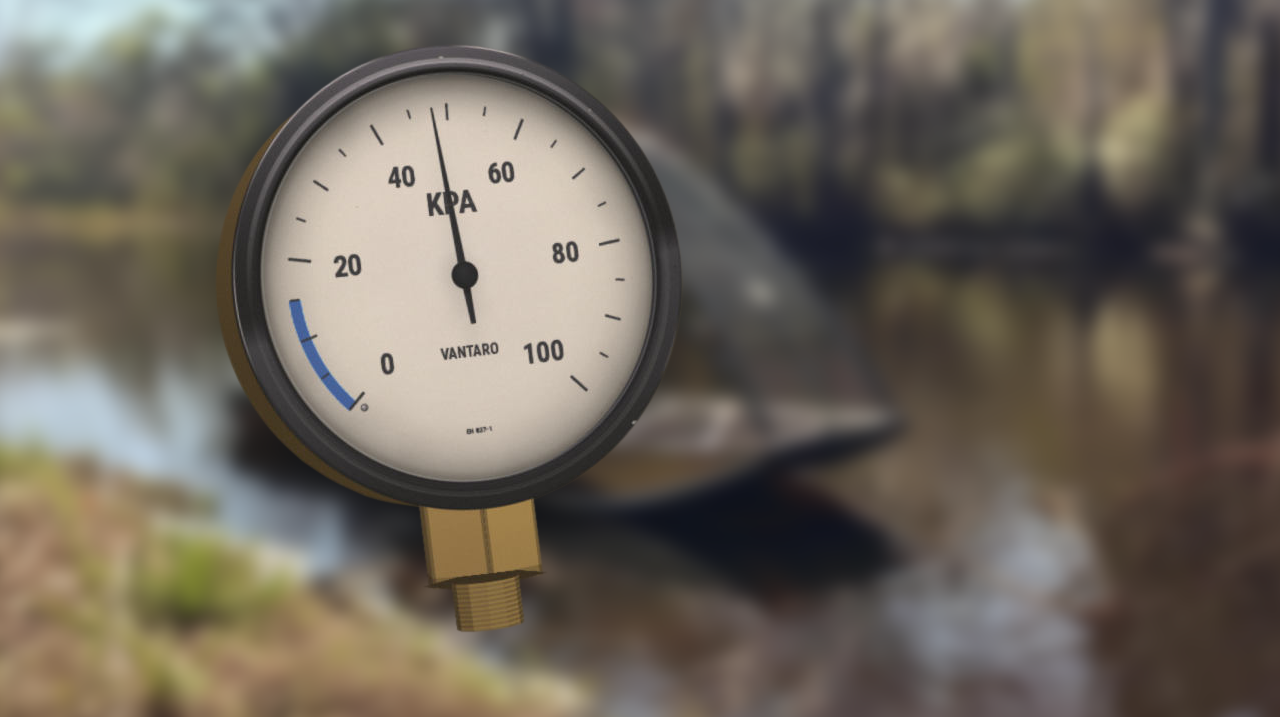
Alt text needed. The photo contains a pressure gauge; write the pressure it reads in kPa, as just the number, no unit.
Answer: 47.5
